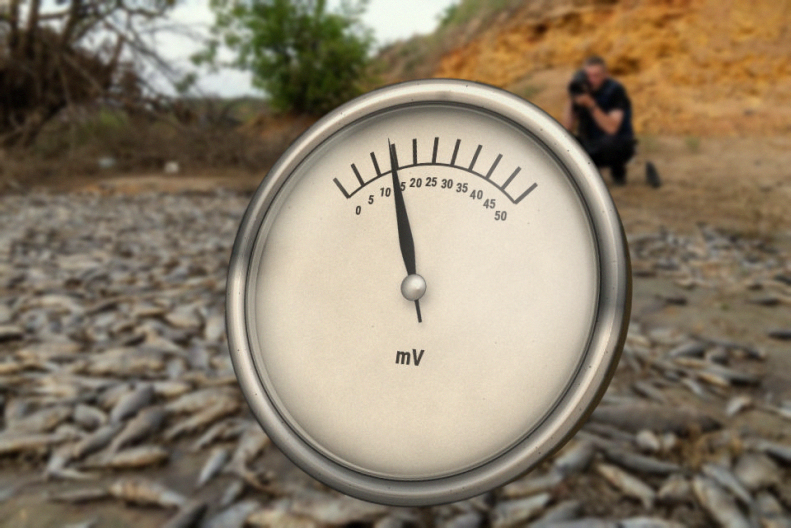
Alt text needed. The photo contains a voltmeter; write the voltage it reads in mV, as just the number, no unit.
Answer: 15
